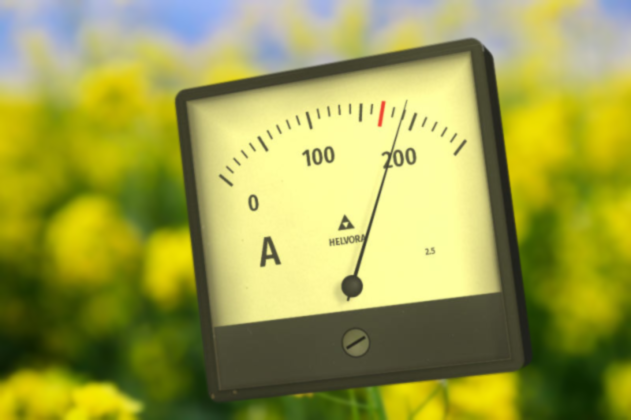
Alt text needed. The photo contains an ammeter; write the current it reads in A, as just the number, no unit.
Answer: 190
